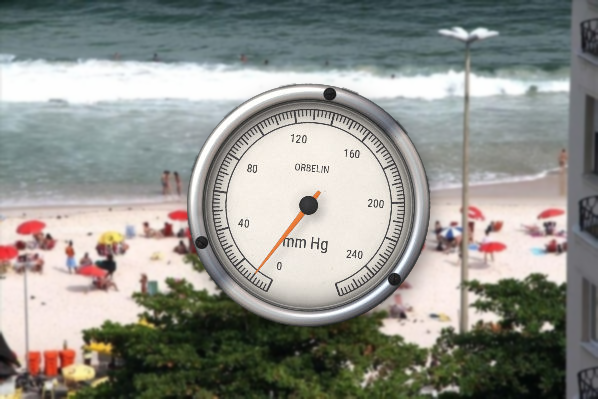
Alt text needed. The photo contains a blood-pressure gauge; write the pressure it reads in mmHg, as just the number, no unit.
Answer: 10
